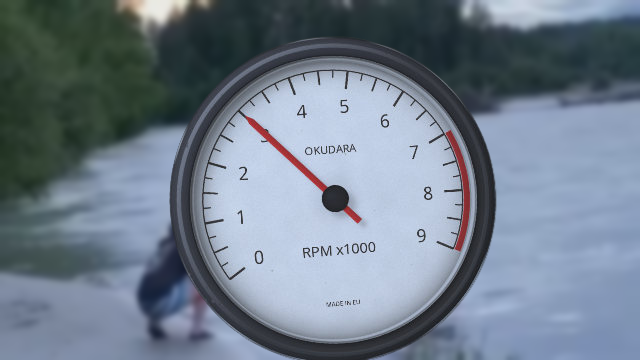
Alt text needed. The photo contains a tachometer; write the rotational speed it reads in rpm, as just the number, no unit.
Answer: 3000
